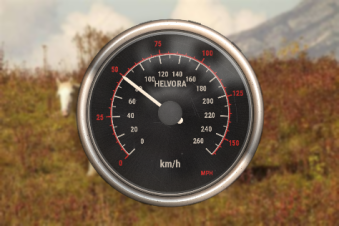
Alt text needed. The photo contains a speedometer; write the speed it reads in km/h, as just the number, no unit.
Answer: 80
